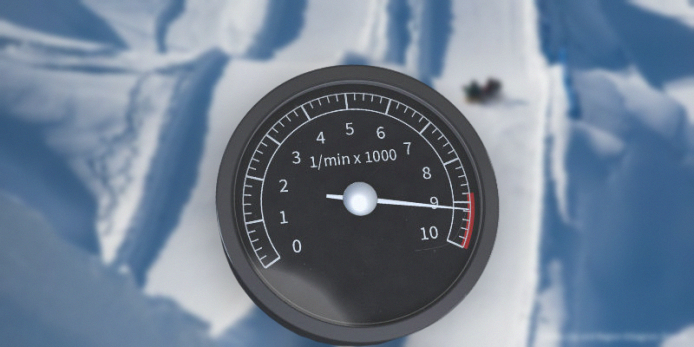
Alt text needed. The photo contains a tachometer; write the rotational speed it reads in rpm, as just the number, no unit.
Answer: 9200
